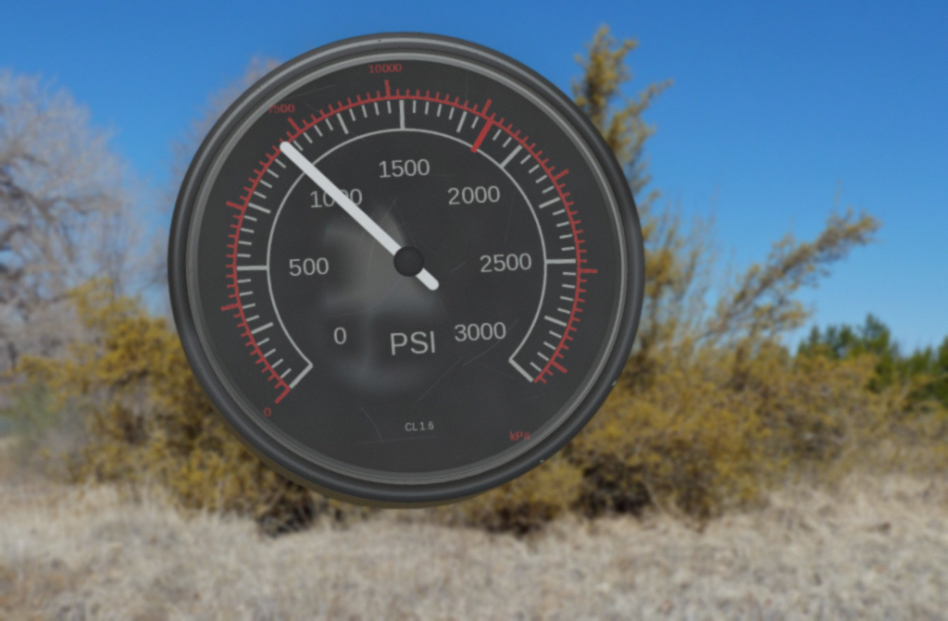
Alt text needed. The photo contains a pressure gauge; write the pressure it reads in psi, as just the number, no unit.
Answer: 1000
